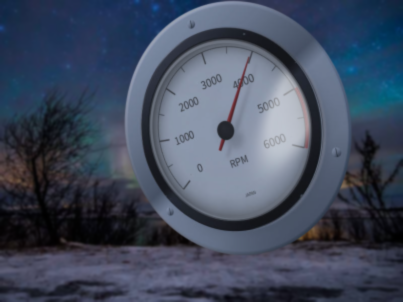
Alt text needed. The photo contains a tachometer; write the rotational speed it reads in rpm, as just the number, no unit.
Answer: 4000
